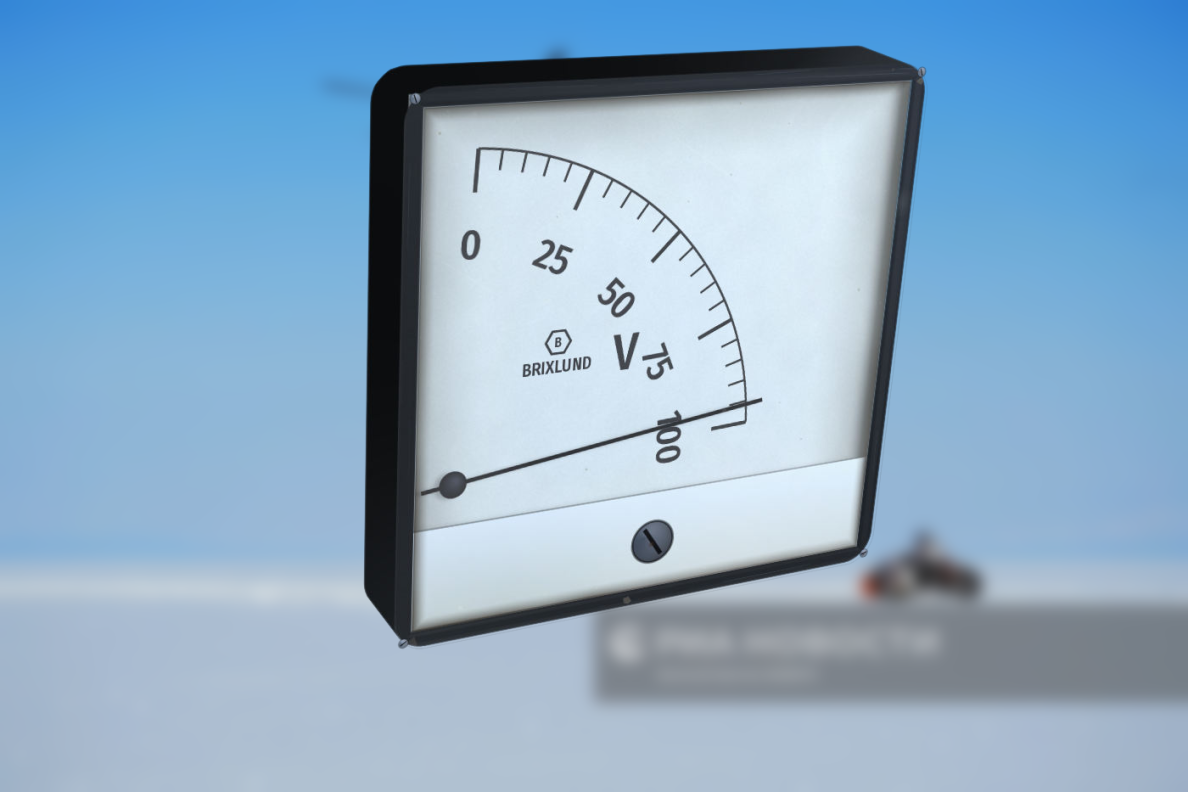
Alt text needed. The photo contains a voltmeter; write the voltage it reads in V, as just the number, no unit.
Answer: 95
